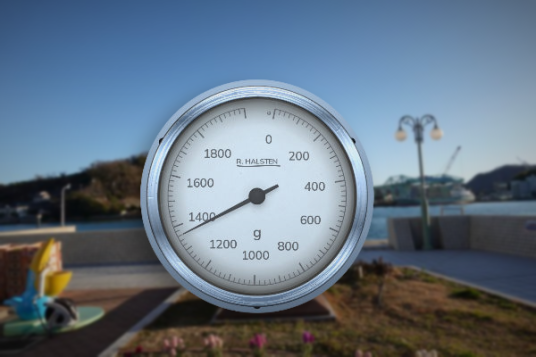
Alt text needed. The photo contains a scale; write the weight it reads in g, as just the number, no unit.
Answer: 1360
